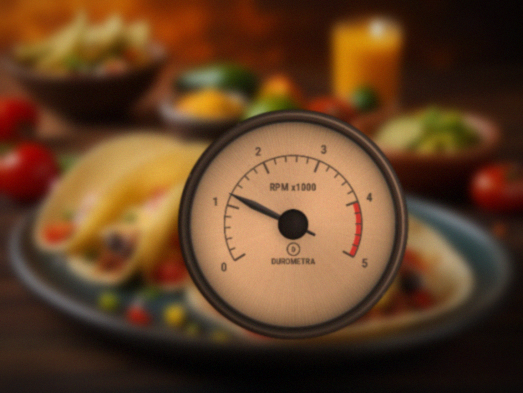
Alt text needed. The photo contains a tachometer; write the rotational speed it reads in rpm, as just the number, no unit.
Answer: 1200
